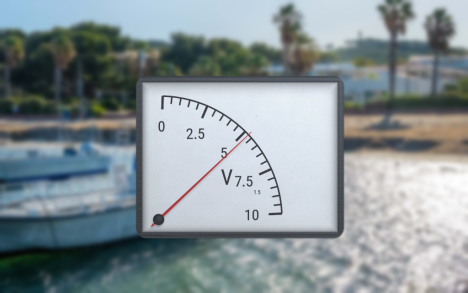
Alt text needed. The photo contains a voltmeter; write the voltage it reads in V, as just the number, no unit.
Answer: 5.25
